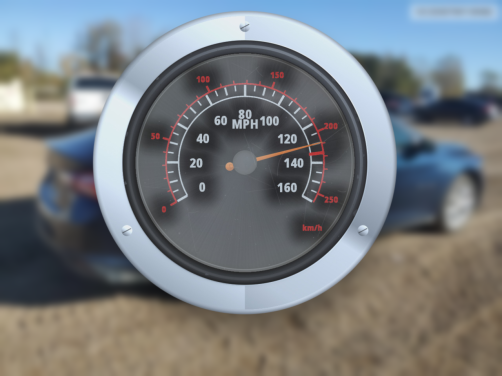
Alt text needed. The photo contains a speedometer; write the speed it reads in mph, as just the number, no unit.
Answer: 130
